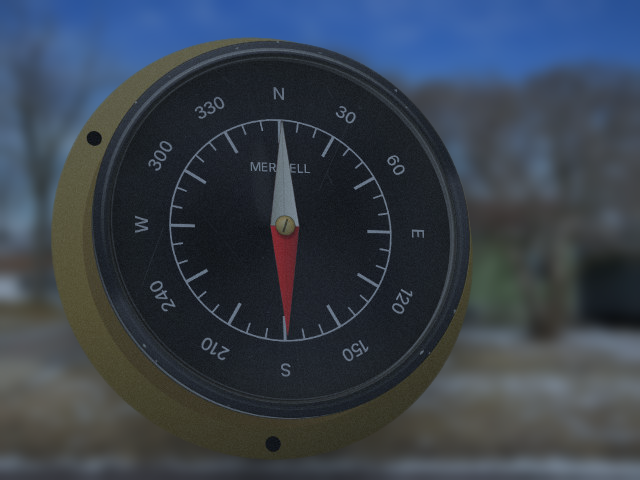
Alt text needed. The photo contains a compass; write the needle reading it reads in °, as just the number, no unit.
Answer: 180
